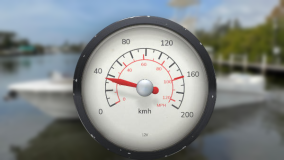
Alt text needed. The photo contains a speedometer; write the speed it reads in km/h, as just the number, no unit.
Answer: 35
